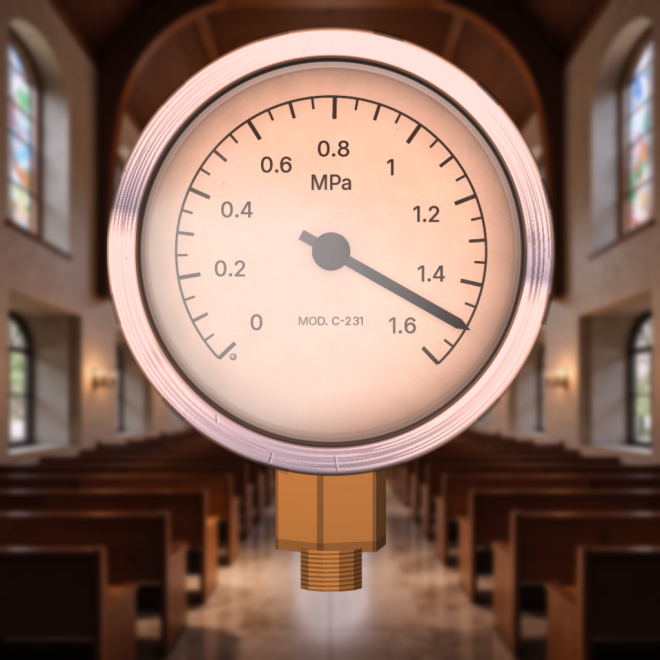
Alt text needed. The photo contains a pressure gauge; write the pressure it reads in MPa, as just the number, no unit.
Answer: 1.5
